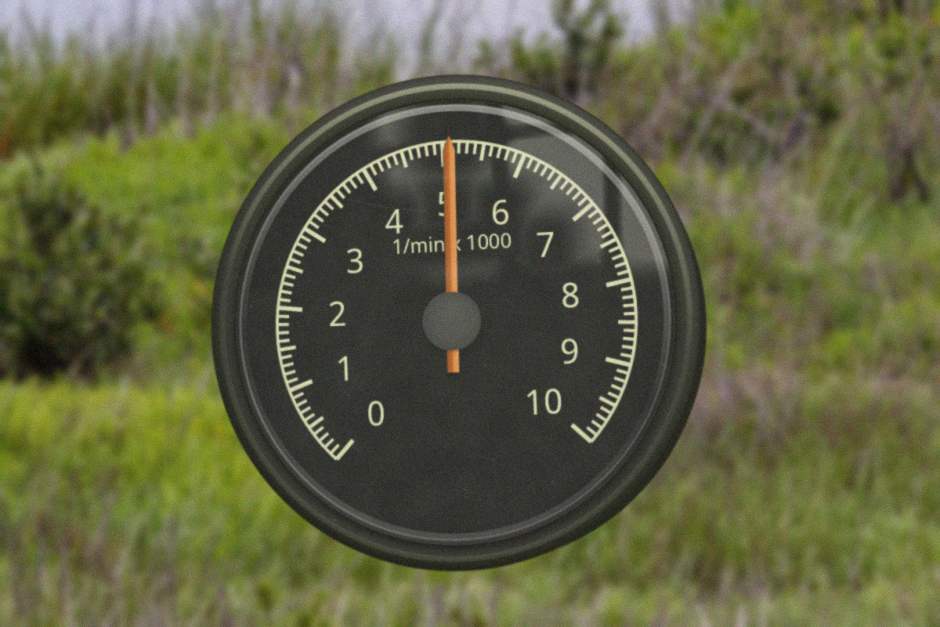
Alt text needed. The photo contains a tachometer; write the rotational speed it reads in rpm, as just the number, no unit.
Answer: 5100
